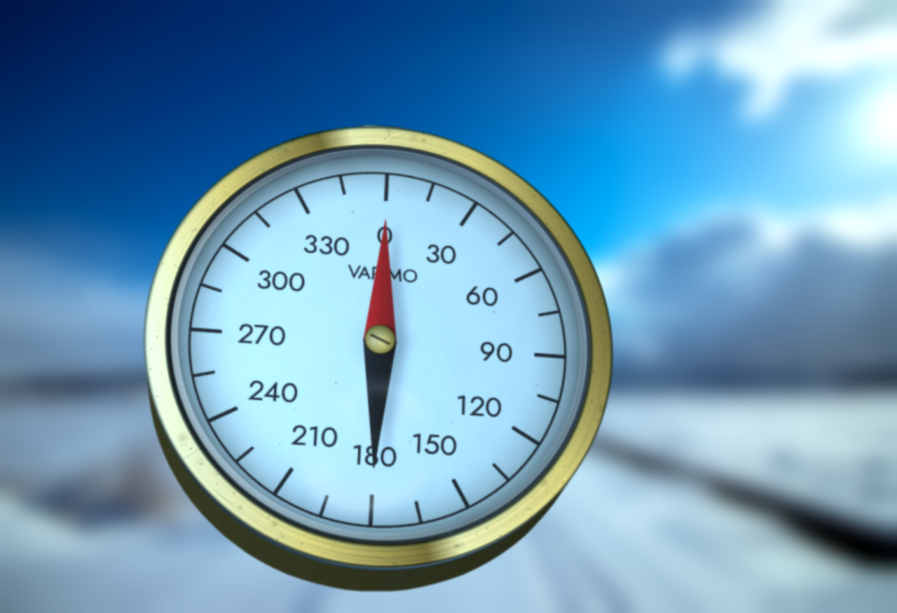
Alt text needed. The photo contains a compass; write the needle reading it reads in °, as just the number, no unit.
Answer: 0
